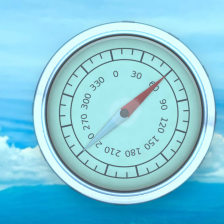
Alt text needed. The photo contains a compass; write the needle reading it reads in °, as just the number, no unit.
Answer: 60
